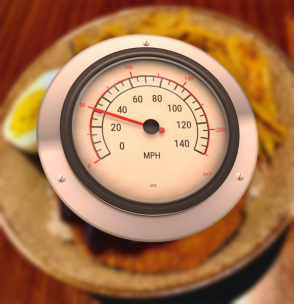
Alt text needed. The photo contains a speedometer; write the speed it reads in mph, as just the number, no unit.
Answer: 30
